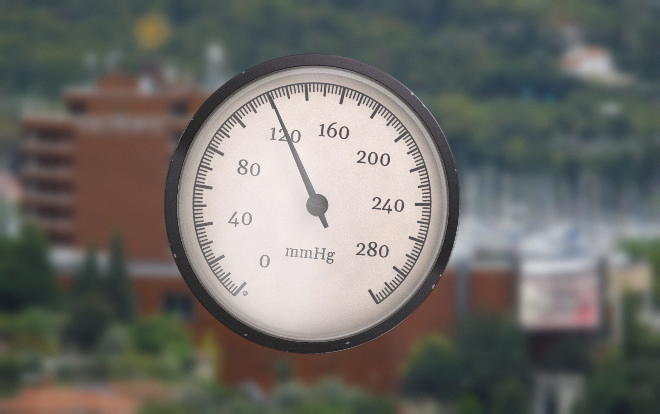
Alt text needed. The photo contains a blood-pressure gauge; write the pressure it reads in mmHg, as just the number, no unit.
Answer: 120
